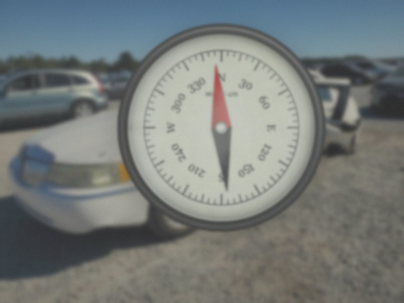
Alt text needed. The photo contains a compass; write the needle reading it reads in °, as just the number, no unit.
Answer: 355
